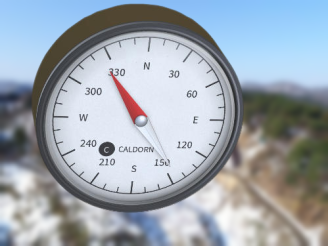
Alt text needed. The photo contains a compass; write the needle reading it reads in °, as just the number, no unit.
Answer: 325
